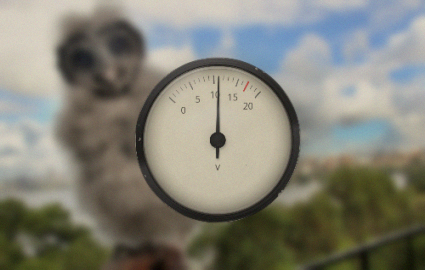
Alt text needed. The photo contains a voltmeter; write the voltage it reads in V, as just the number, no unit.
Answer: 11
